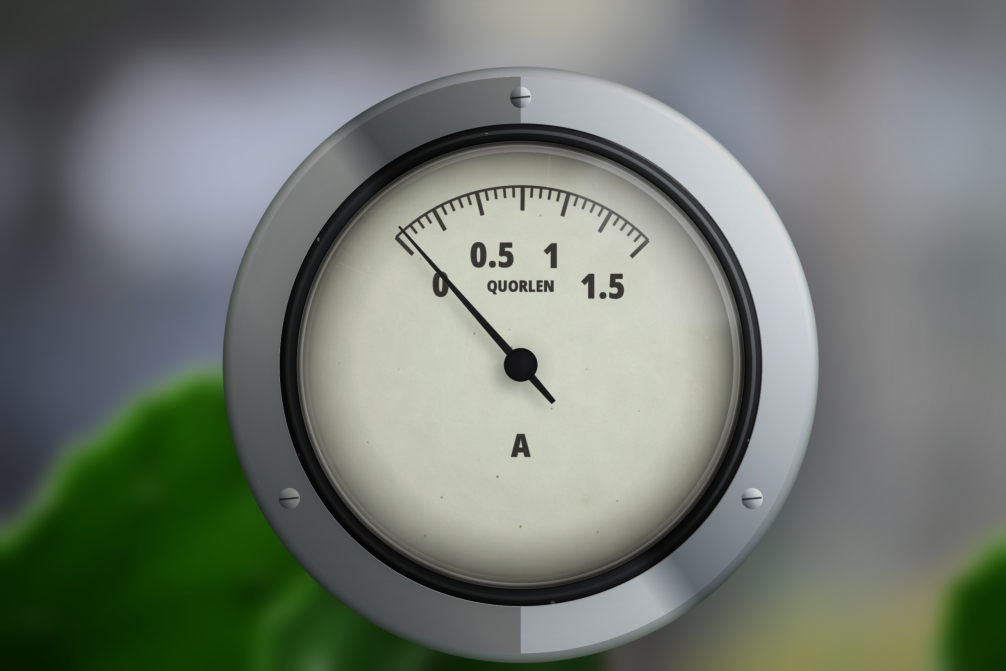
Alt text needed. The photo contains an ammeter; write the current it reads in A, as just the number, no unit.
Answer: 0.05
